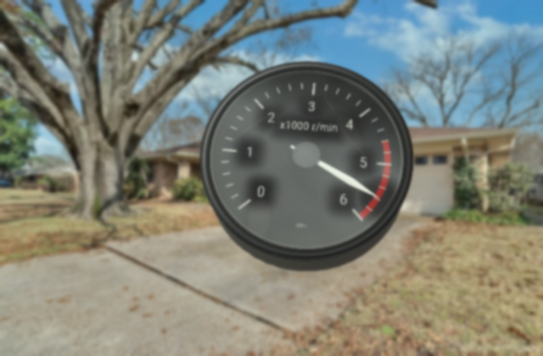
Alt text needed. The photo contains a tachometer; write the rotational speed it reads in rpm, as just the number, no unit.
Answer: 5600
